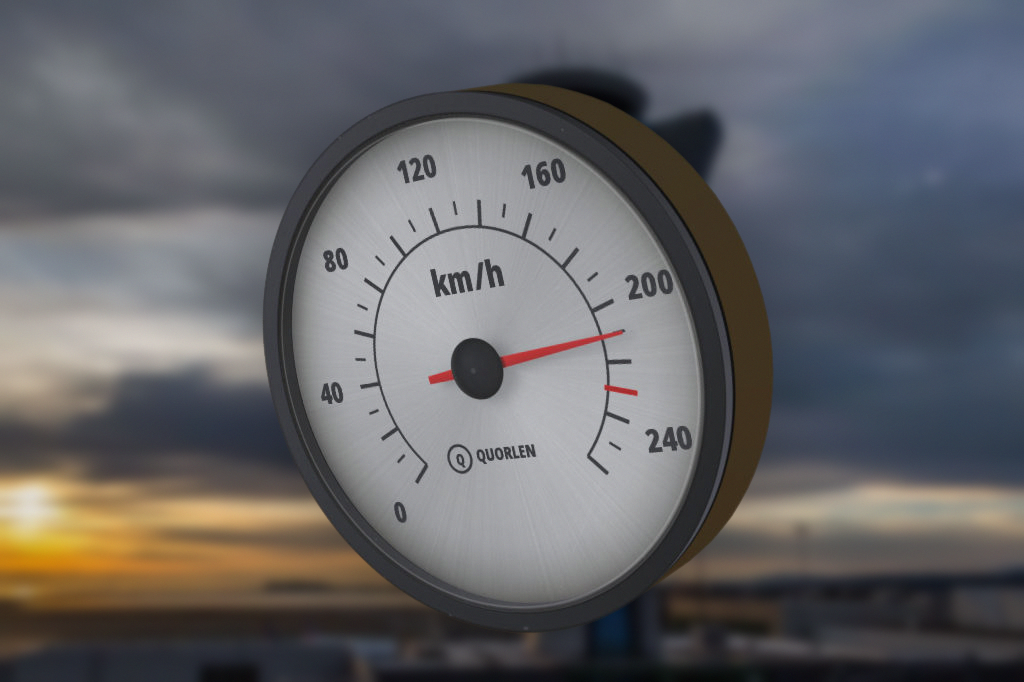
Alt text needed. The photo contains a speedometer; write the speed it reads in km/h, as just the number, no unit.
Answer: 210
